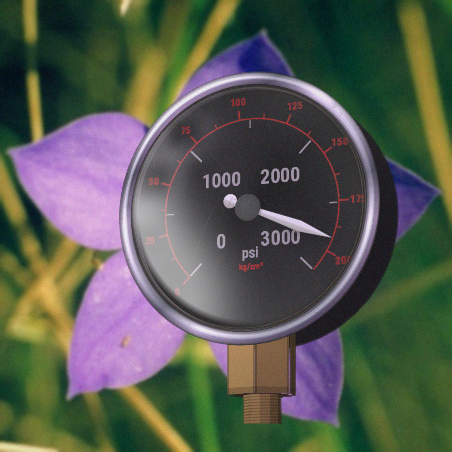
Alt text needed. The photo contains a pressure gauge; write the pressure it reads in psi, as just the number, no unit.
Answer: 2750
